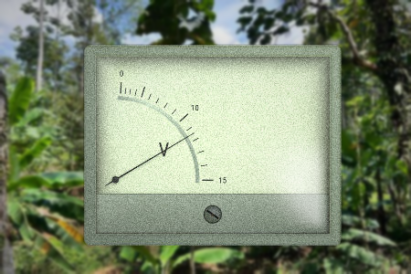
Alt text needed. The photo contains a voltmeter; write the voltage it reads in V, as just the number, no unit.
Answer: 11.5
